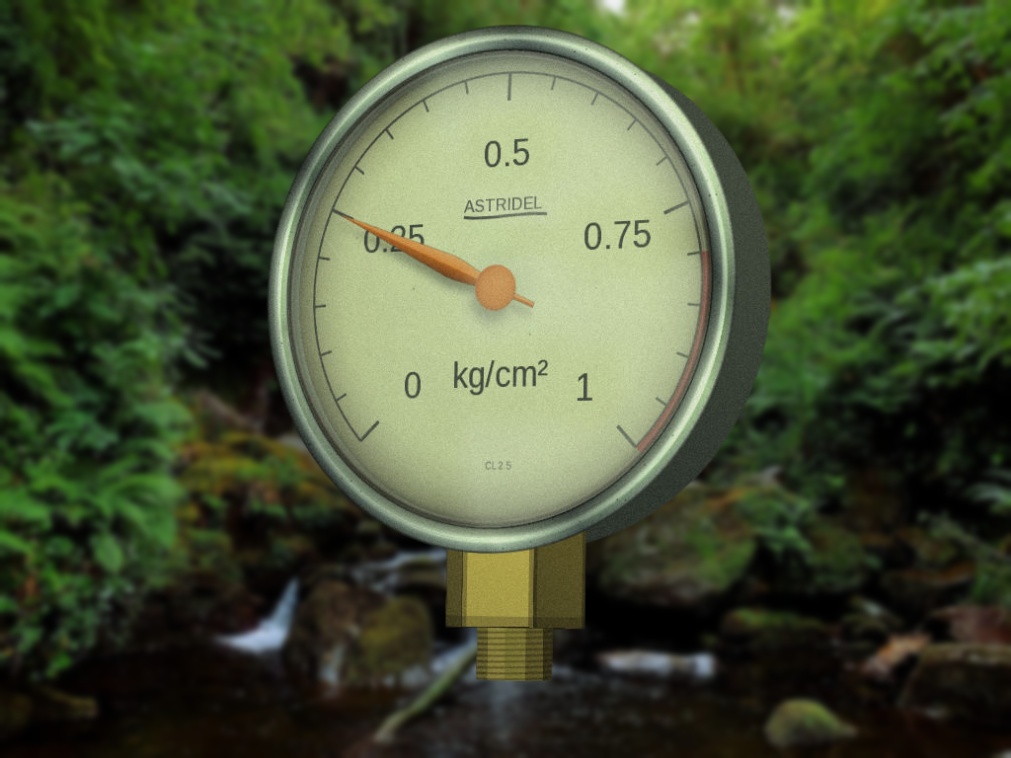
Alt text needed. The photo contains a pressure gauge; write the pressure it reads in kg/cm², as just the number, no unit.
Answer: 0.25
